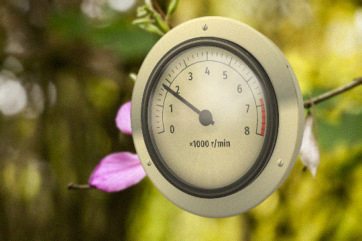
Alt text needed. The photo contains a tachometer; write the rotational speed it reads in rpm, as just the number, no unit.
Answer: 1800
